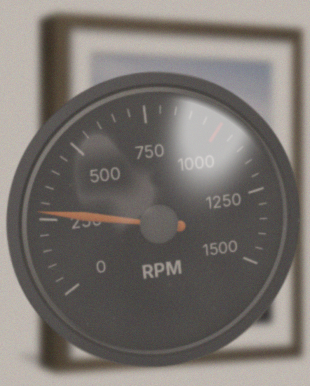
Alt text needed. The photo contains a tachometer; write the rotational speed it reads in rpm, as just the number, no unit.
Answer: 275
